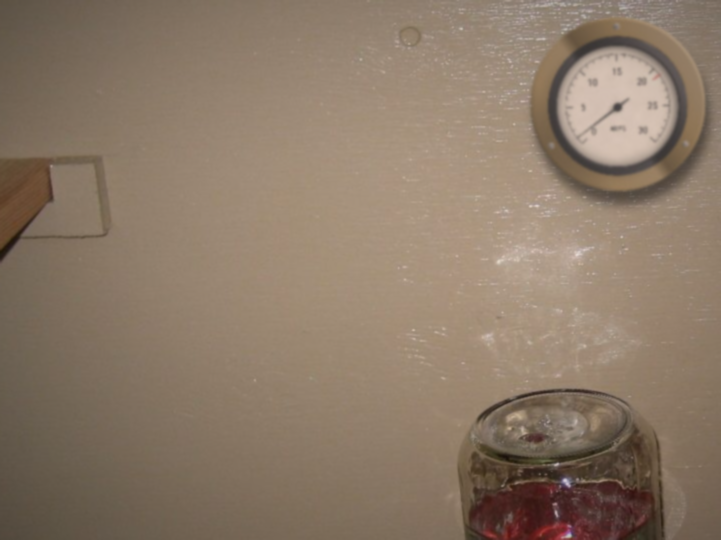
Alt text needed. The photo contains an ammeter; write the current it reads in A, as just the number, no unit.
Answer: 1
